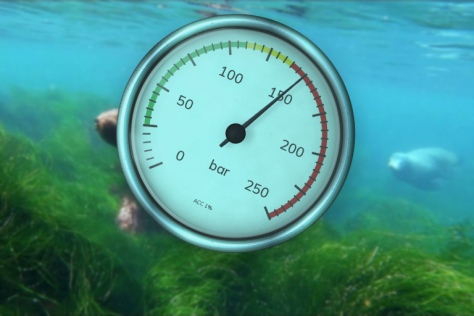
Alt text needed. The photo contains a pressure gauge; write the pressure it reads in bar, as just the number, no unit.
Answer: 150
